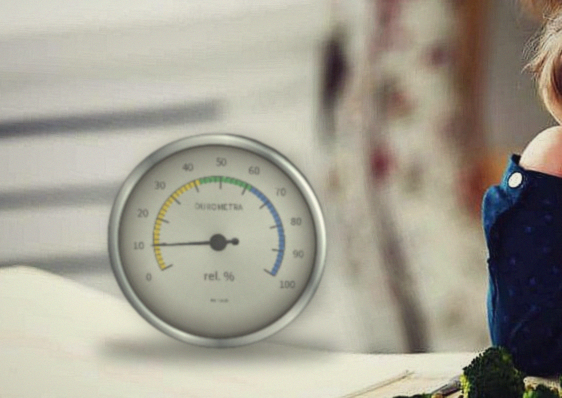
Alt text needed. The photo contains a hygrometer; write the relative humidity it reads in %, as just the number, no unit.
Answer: 10
